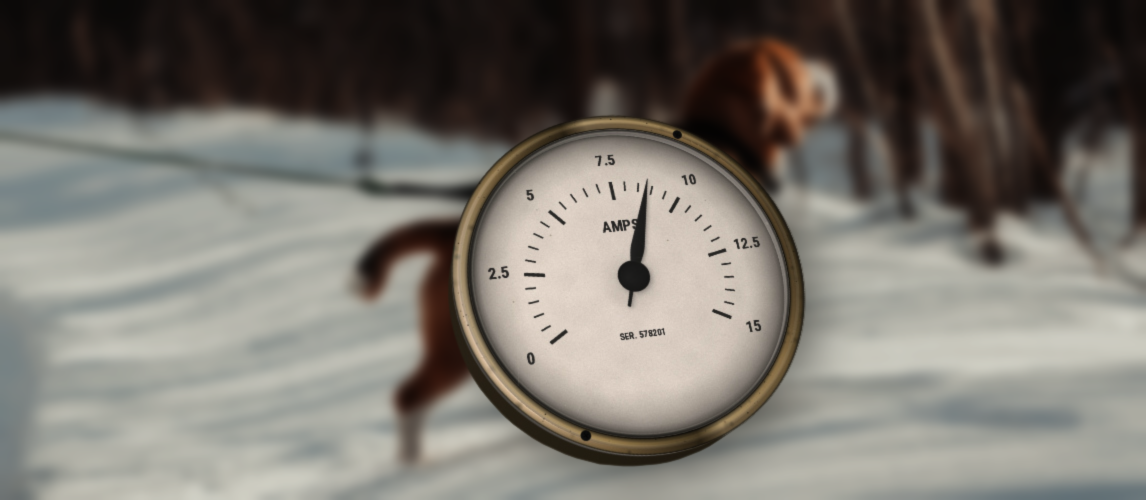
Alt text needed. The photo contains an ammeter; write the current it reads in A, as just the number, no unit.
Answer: 8.75
